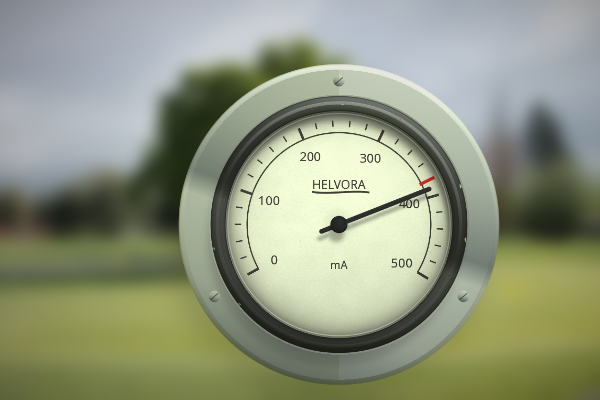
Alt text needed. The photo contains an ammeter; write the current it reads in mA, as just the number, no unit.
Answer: 390
